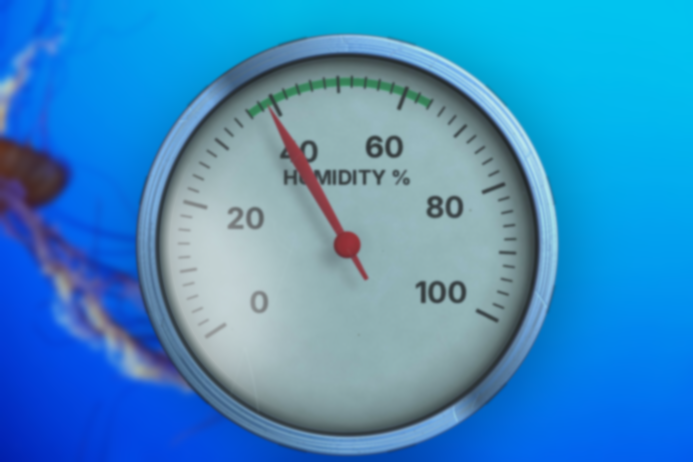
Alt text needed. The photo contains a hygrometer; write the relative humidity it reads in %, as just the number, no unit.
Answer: 39
